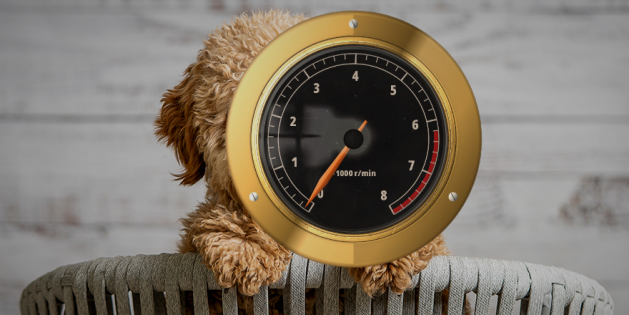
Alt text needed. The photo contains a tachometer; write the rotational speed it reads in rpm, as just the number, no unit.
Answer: 100
